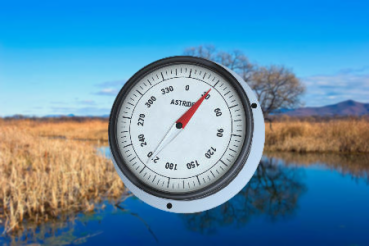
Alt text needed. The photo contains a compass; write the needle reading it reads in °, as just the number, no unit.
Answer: 30
